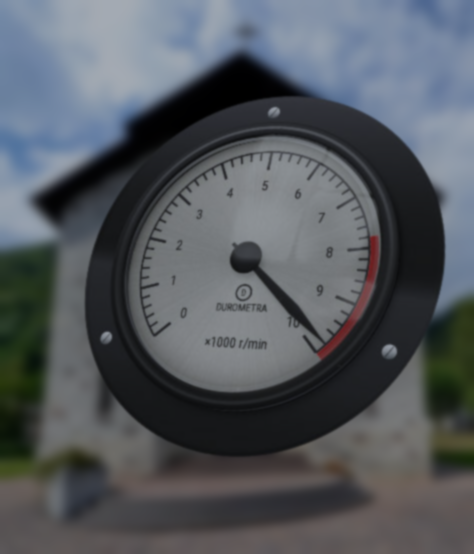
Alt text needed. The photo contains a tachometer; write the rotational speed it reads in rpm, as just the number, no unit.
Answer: 9800
